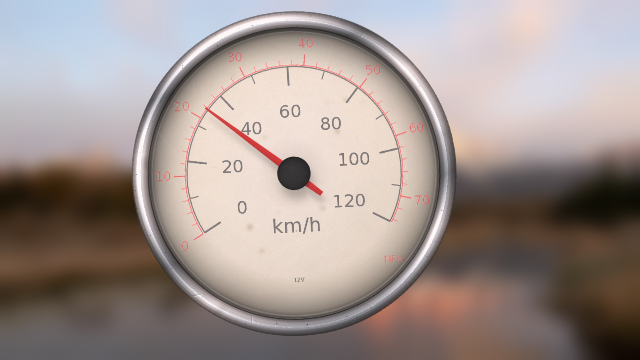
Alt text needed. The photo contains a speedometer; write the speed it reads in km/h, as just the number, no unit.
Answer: 35
